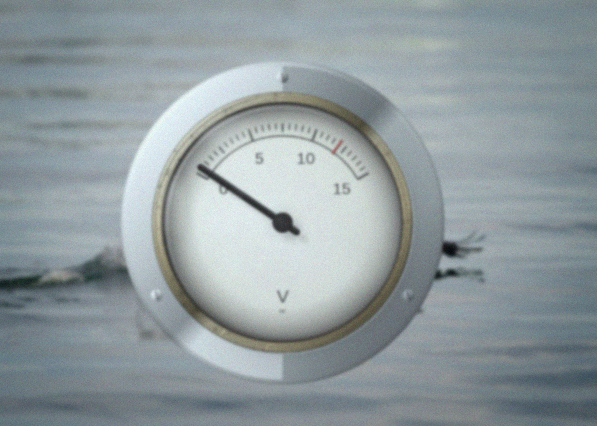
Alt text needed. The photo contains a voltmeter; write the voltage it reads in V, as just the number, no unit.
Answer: 0.5
